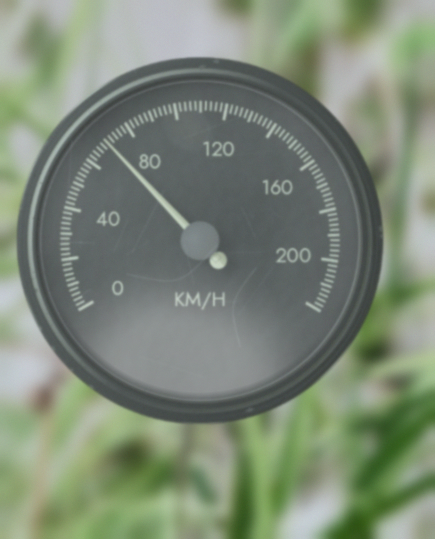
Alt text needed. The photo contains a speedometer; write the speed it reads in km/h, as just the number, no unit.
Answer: 70
